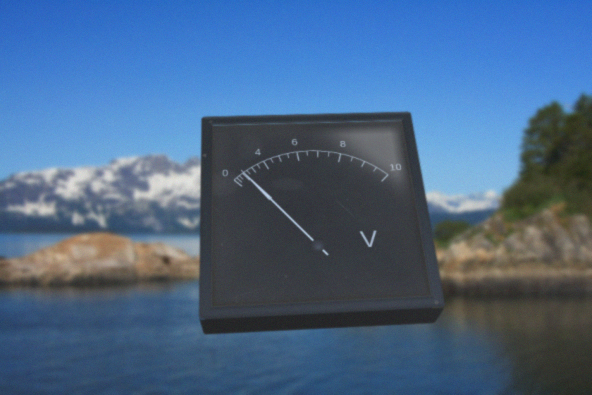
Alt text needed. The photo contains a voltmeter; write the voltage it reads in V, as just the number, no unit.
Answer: 2
